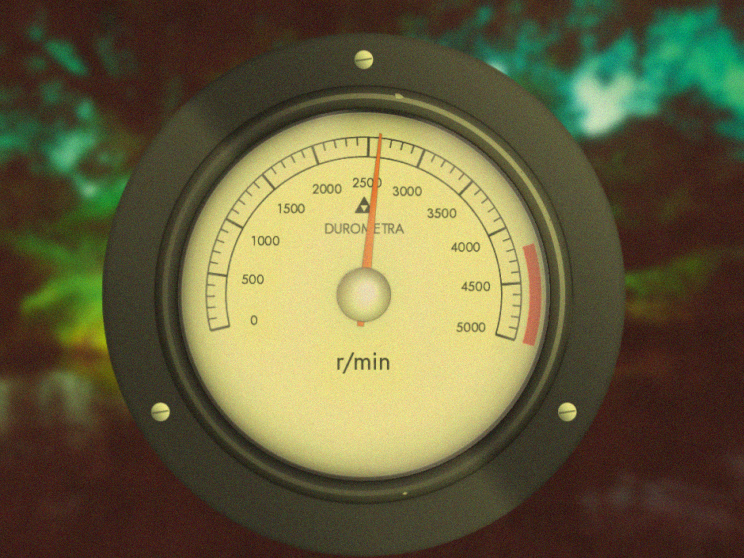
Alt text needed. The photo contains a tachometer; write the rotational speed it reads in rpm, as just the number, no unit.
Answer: 2600
